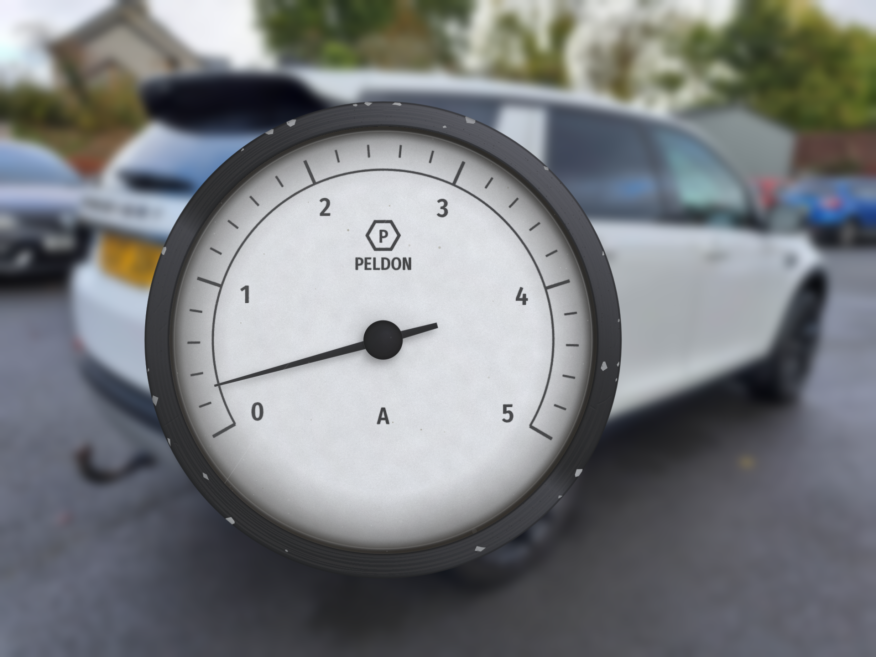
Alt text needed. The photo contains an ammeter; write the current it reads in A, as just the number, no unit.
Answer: 0.3
